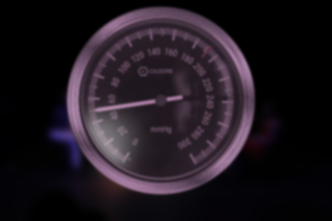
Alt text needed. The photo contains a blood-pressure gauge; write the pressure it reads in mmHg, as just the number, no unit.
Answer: 50
